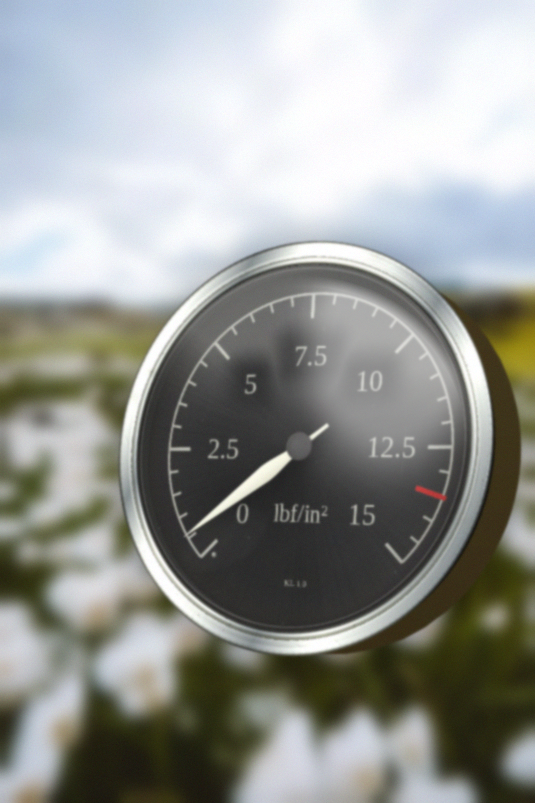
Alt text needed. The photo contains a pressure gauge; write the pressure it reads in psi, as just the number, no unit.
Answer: 0.5
